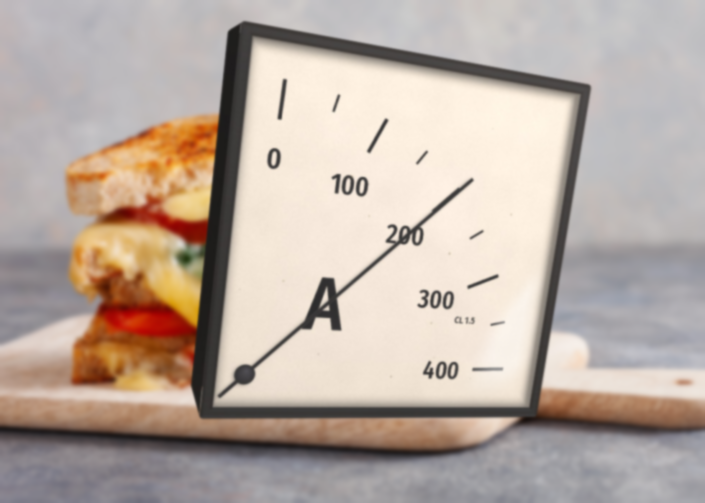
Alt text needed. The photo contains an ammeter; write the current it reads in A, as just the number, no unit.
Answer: 200
